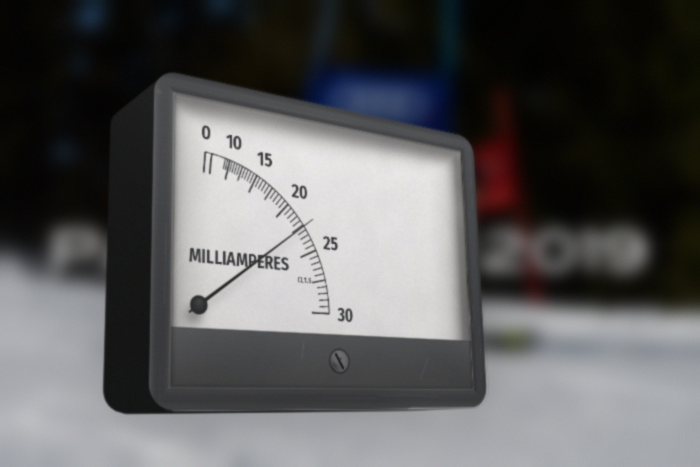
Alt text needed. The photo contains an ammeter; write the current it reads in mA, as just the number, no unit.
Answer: 22.5
